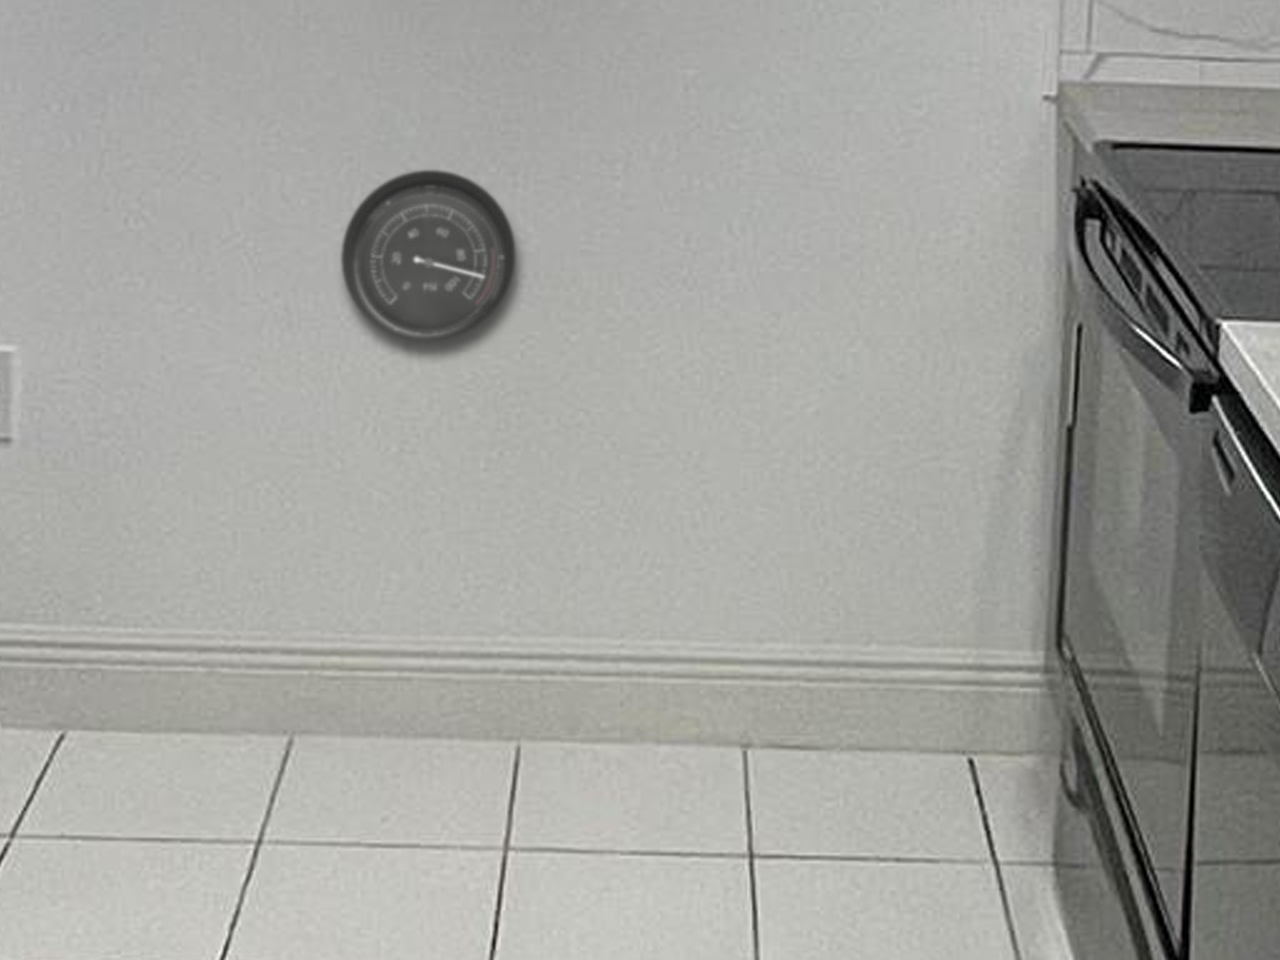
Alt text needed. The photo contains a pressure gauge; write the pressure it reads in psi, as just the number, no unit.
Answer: 90
